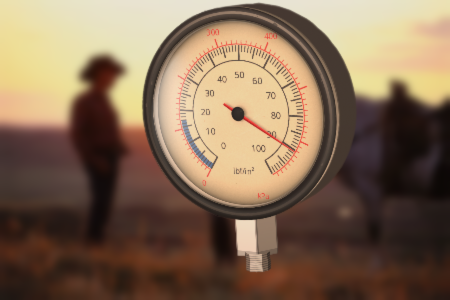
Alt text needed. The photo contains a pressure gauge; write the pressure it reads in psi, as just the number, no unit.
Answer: 90
